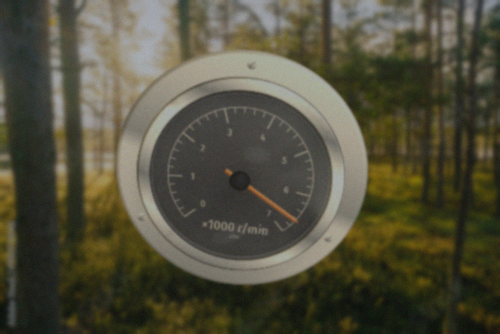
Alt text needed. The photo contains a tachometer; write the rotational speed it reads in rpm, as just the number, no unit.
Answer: 6600
